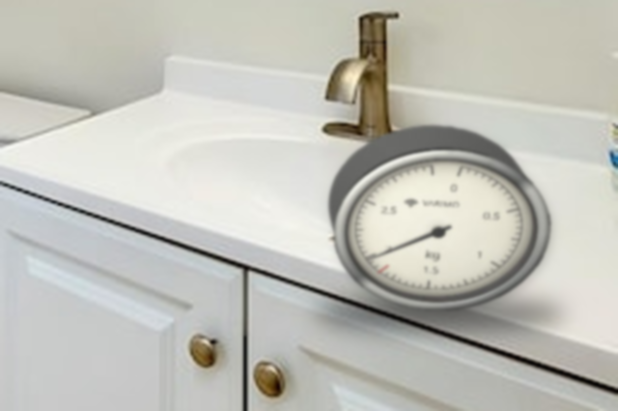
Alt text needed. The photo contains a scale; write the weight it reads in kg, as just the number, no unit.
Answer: 2
